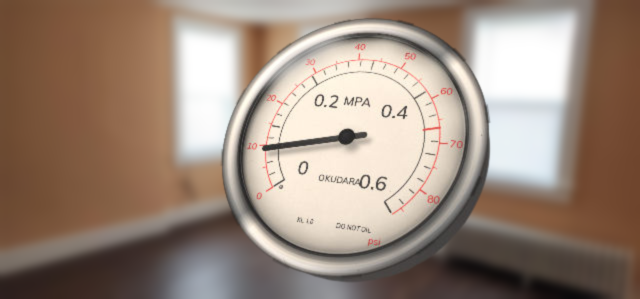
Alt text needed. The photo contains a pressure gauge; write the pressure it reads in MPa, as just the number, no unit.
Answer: 0.06
